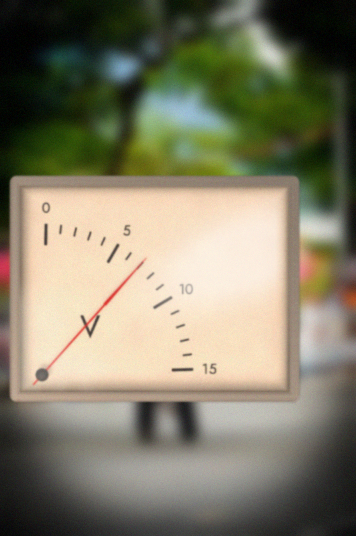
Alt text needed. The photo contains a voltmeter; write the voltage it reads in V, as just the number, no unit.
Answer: 7
